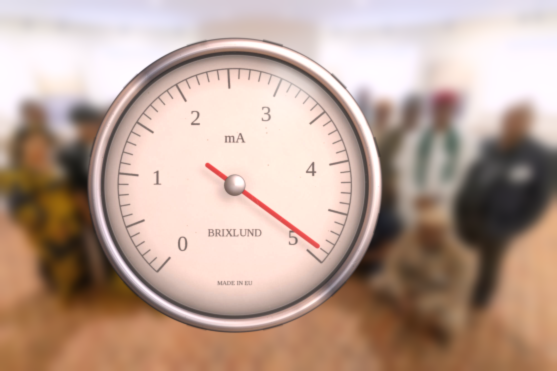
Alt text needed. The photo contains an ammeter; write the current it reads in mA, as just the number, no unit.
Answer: 4.9
